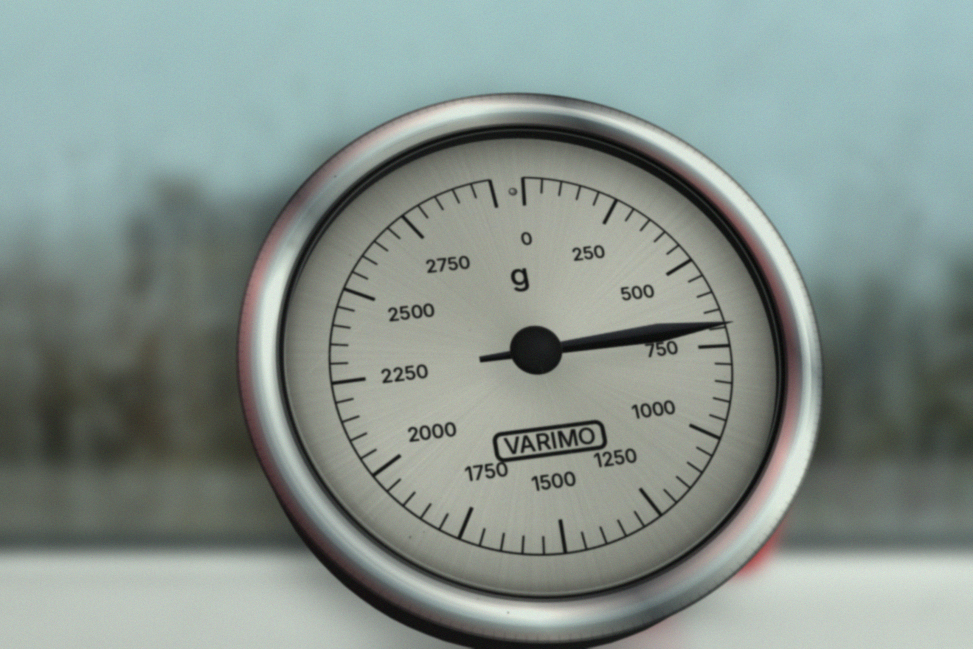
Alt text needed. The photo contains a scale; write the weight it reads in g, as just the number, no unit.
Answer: 700
